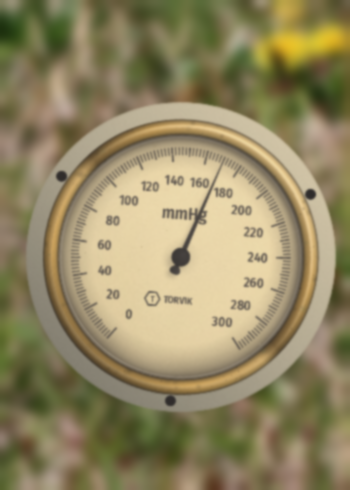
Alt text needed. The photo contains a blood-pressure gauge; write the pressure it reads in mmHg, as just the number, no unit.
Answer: 170
